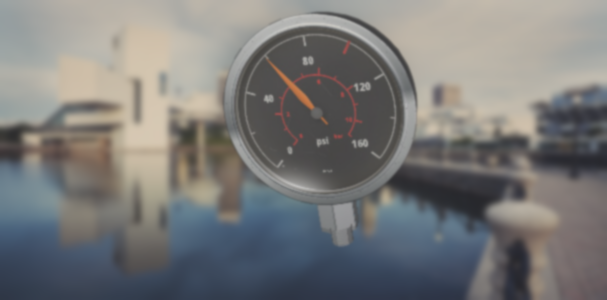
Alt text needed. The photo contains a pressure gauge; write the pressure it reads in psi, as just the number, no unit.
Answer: 60
